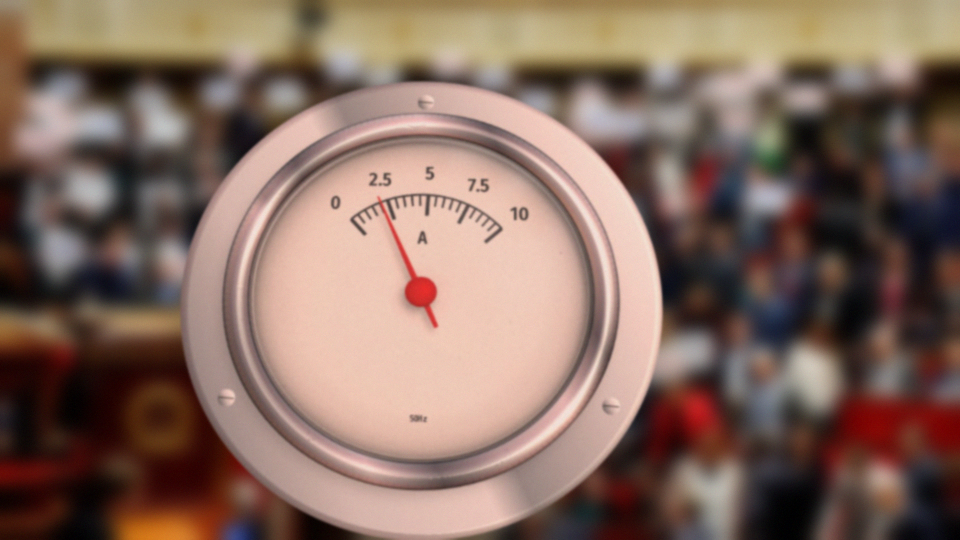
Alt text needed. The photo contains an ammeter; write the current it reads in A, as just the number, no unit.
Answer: 2
